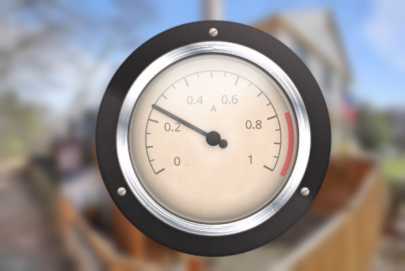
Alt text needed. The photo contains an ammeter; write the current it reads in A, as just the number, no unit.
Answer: 0.25
